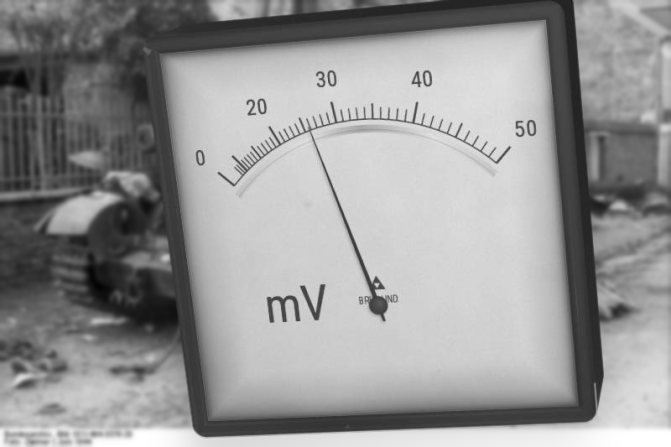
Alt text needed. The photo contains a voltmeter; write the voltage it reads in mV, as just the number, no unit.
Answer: 26
